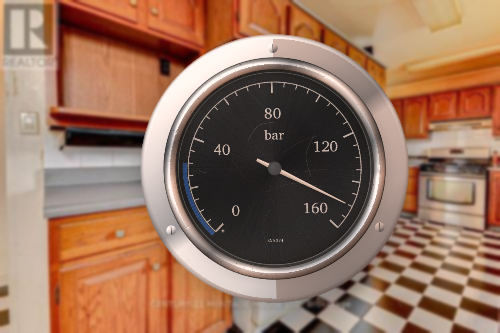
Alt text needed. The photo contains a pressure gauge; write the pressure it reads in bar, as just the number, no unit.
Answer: 150
